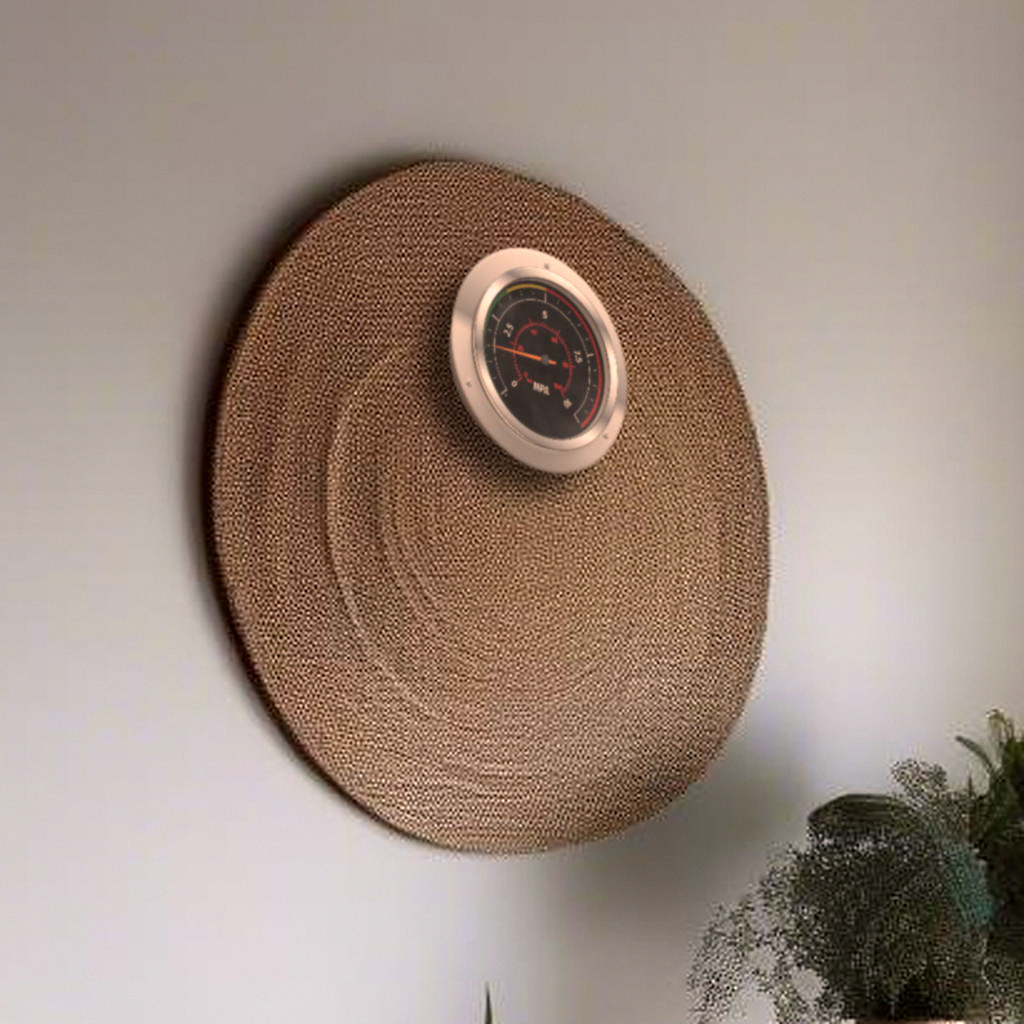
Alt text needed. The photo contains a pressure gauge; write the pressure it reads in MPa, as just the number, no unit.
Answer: 1.5
